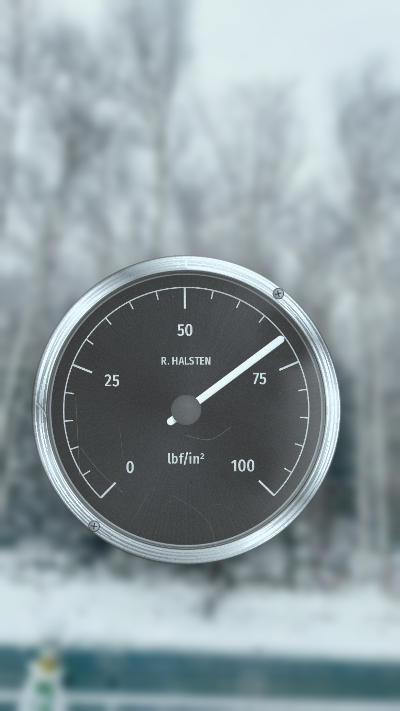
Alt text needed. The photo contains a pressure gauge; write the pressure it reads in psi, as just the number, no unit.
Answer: 70
